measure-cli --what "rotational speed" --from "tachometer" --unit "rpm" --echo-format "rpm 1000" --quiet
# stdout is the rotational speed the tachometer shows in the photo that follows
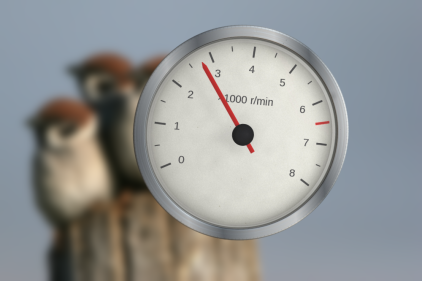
rpm 2750
